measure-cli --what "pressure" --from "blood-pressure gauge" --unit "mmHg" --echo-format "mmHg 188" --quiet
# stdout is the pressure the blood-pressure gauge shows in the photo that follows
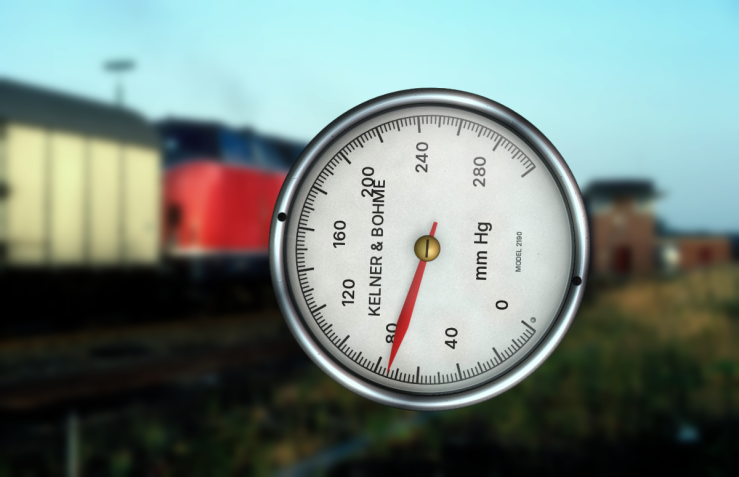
mmHg 74
